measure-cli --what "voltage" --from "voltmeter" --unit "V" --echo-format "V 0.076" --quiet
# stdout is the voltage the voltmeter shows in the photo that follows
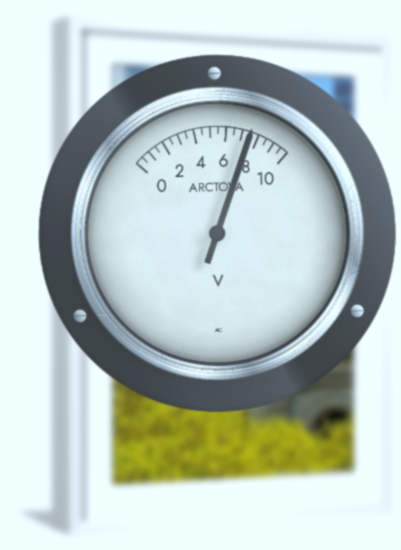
V 7.5
